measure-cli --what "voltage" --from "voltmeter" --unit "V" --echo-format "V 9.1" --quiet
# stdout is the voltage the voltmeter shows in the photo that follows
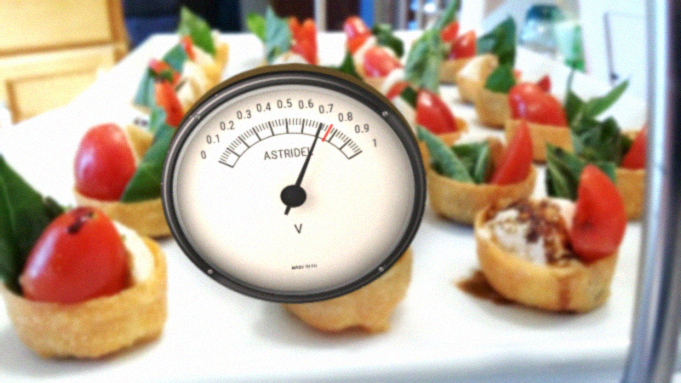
V 0.7
